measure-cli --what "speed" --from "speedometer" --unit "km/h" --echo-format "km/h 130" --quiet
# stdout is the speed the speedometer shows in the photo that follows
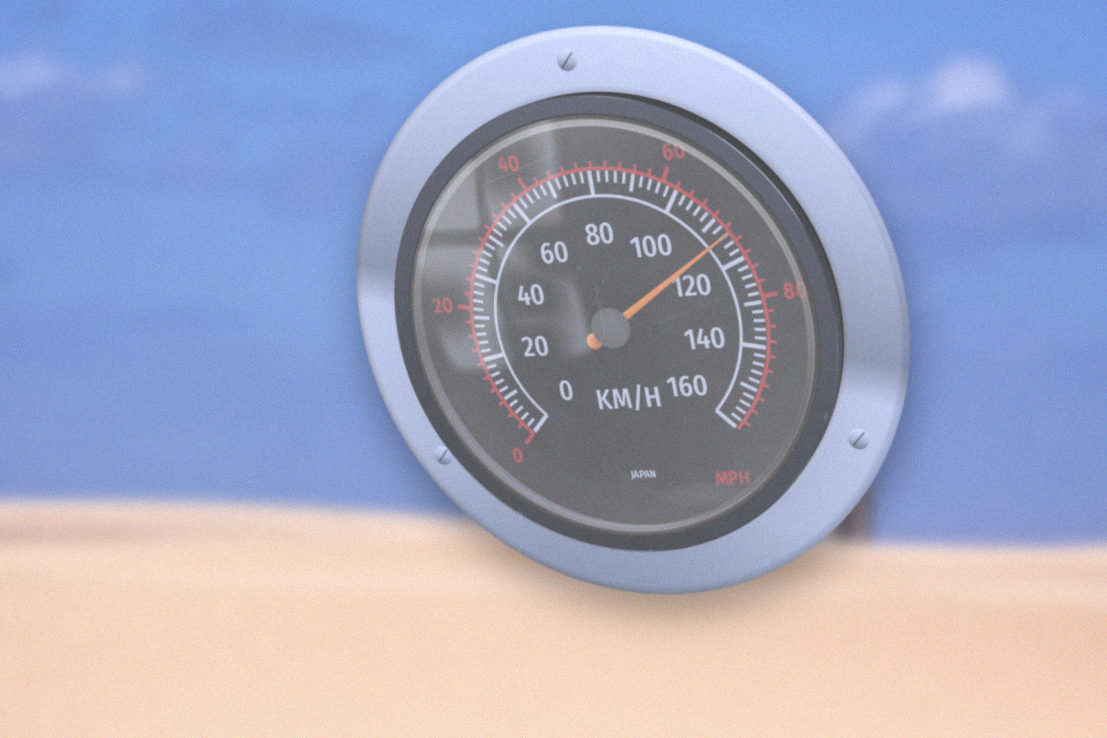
km/h 114
